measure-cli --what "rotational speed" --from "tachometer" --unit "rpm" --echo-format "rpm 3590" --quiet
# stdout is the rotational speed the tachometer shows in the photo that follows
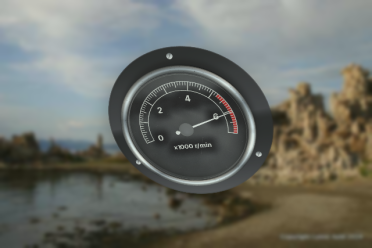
rpm 6000
